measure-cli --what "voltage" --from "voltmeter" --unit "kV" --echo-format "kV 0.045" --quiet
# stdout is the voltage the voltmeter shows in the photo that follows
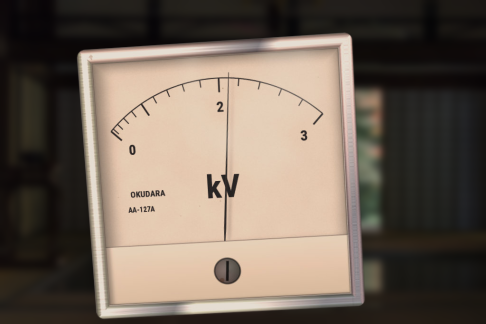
kV 2.1
